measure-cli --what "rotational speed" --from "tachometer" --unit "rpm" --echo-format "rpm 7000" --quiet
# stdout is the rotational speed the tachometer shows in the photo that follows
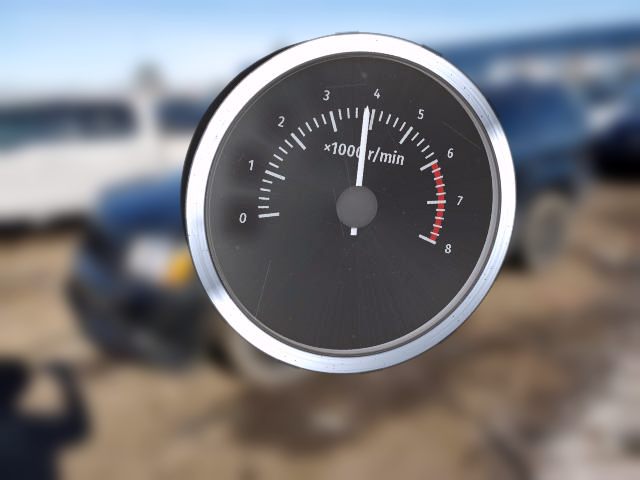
rpm 3800
